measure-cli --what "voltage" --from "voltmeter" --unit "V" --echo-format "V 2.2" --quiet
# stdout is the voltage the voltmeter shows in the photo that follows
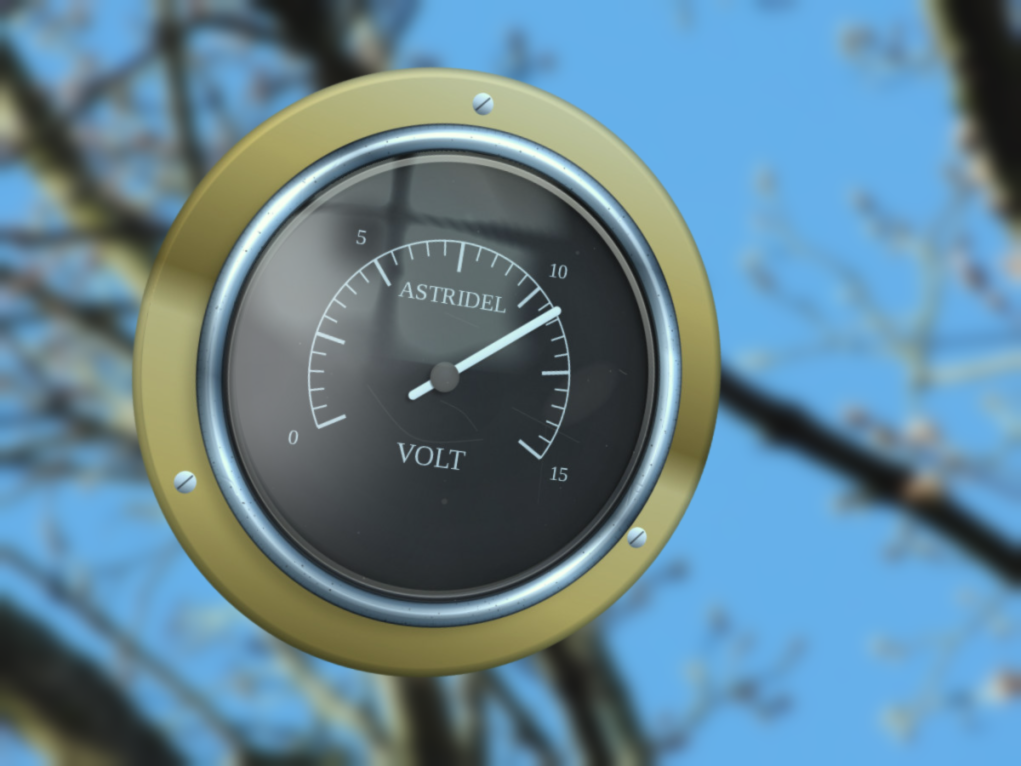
V 10.75
